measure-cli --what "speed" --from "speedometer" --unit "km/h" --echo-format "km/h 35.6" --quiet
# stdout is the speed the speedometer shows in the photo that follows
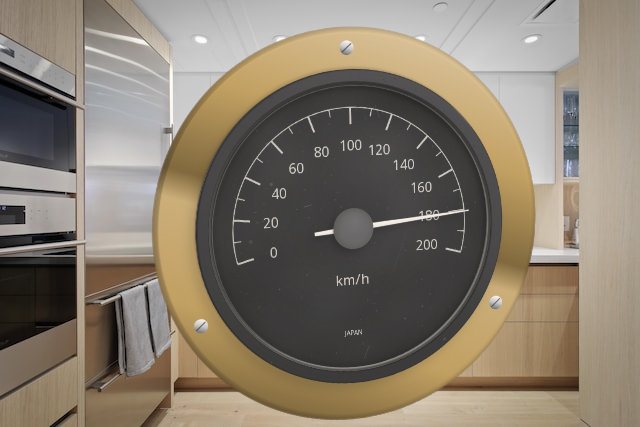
km/h 180
